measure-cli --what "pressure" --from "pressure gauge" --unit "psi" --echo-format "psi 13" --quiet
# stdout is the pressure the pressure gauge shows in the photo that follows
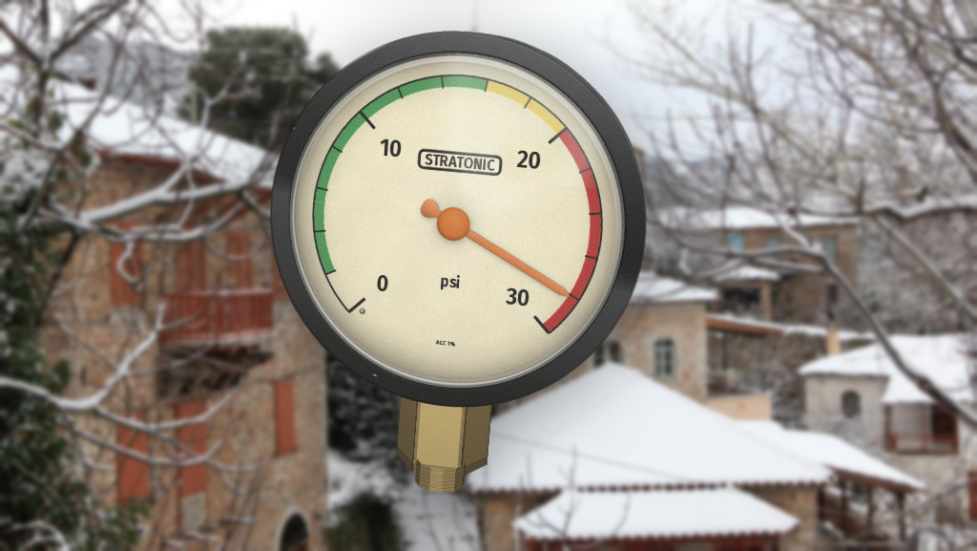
psi 28
